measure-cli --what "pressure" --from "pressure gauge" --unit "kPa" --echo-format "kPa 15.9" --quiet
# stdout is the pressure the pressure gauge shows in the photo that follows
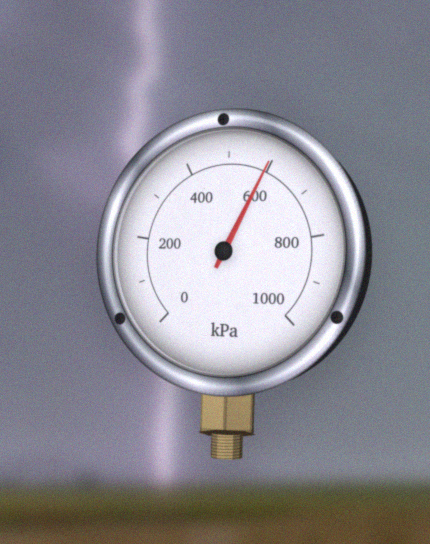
kPa 600
